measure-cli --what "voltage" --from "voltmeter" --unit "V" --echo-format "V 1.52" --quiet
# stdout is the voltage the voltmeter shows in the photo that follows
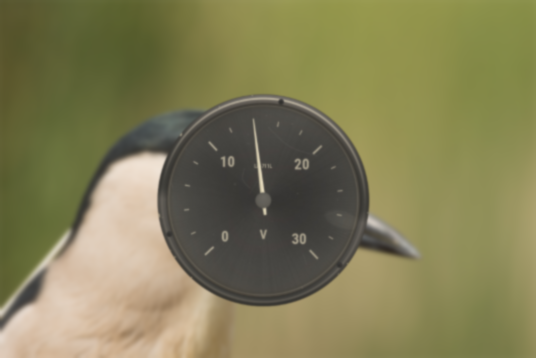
V 14
